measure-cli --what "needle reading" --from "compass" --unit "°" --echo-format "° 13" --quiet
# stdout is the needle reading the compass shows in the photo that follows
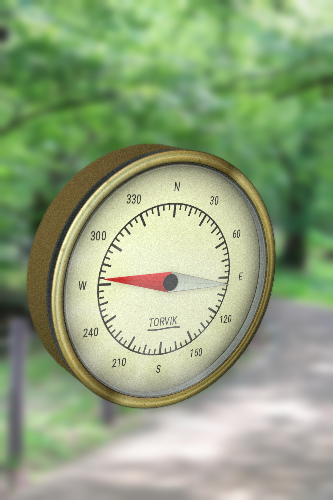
° 275
